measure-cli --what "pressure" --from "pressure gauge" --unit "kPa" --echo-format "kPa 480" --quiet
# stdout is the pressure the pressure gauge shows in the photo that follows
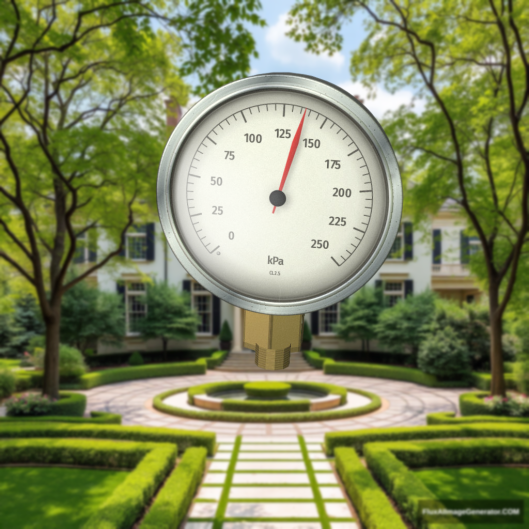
kPa 137.5
